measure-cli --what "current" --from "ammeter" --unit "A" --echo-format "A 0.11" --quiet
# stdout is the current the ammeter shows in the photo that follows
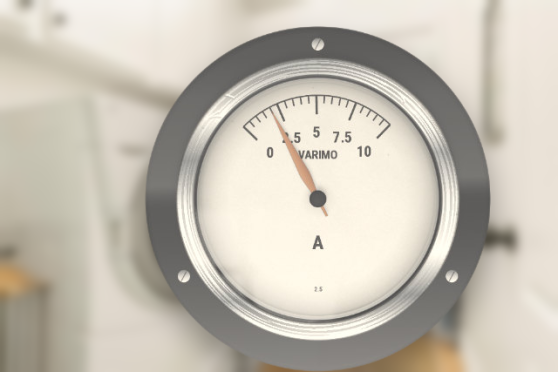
A 2
